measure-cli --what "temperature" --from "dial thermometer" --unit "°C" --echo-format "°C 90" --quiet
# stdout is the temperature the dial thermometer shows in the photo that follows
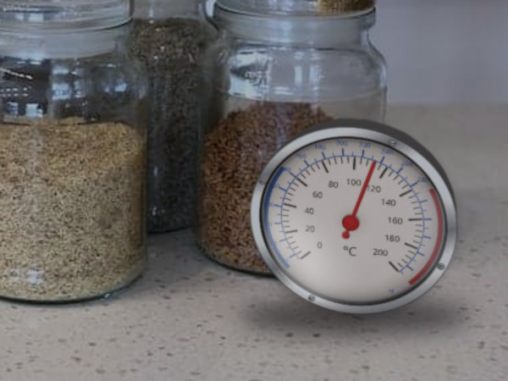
°C 112
